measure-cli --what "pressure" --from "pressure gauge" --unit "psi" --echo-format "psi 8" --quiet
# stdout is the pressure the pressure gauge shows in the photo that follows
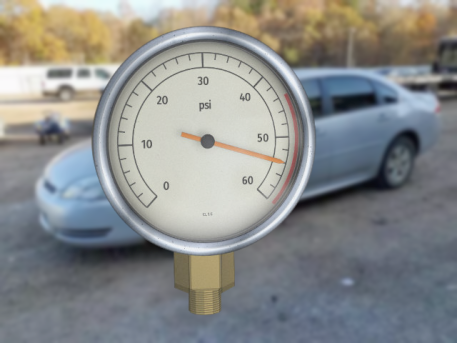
psi 54
